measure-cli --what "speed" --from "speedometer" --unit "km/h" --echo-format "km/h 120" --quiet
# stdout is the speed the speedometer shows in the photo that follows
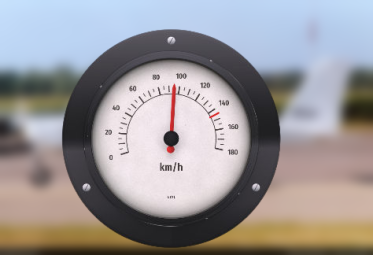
km/h 95
